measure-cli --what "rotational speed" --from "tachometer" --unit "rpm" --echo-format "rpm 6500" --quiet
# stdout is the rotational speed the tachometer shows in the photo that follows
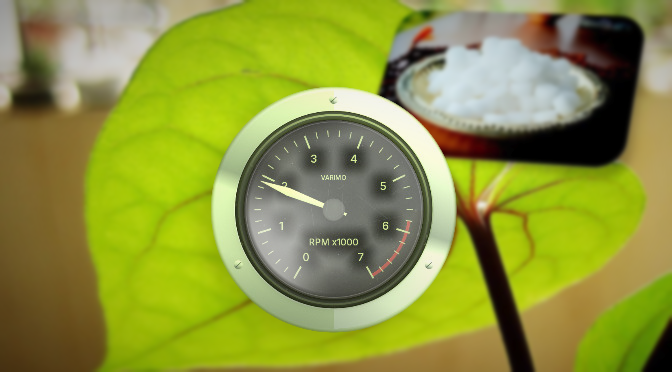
rpm 1900
